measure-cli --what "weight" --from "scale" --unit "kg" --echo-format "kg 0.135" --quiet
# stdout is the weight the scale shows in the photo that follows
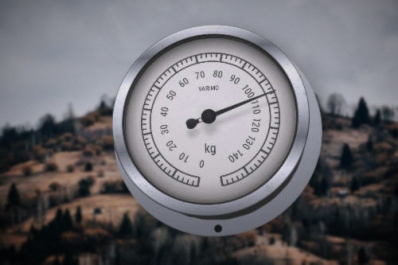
kg 106
